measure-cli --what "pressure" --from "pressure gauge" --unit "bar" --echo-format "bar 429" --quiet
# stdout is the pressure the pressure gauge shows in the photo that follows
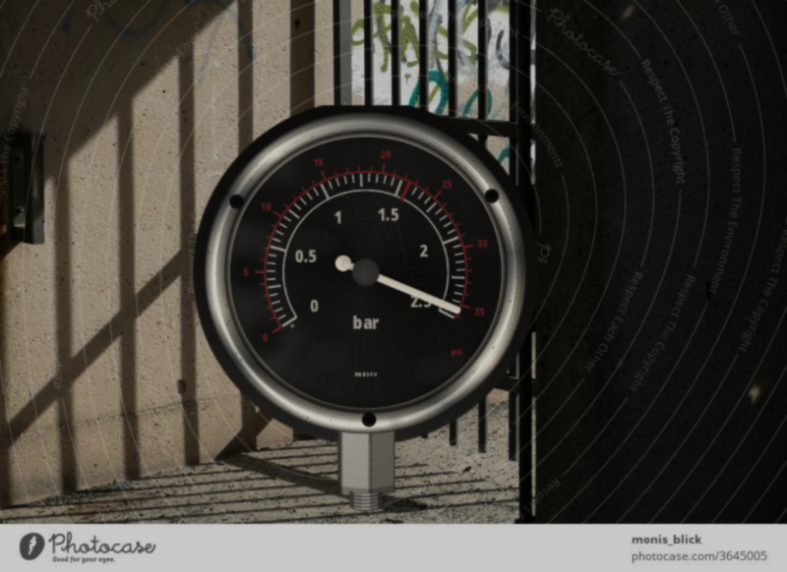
bar 2.45
